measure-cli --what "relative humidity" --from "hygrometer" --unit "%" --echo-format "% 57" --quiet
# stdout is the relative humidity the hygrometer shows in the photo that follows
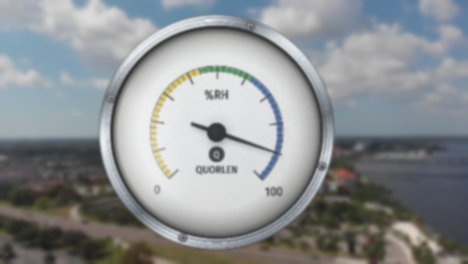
% 90
